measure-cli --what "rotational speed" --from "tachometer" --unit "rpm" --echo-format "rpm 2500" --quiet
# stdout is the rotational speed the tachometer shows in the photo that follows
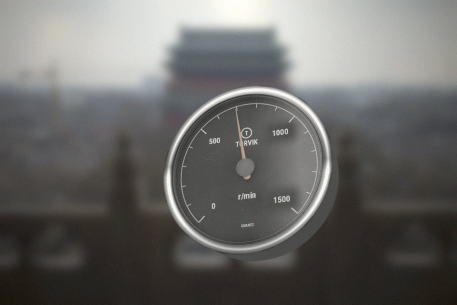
rpm 700
